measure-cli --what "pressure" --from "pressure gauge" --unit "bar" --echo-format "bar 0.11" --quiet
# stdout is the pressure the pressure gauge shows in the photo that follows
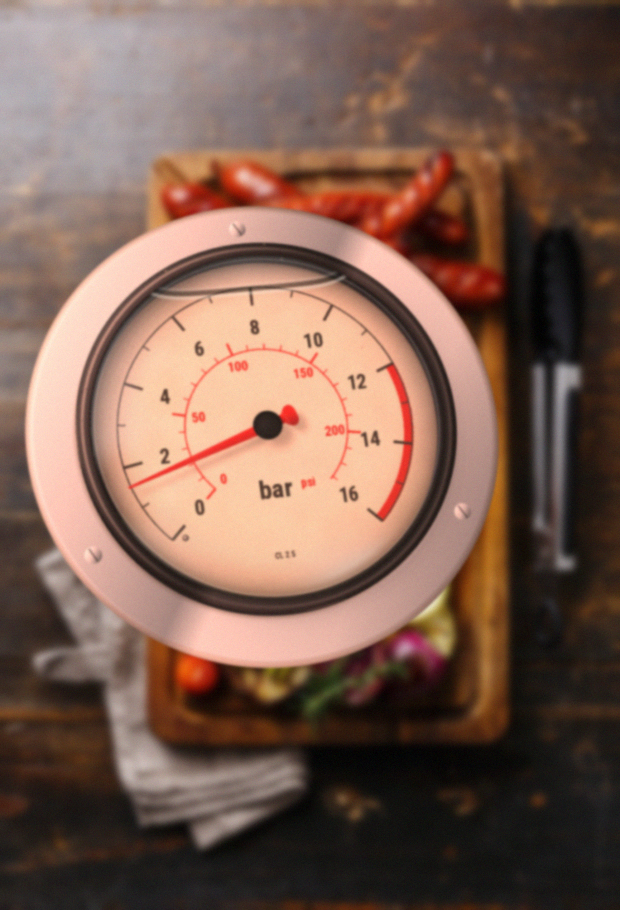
bar 1.5
